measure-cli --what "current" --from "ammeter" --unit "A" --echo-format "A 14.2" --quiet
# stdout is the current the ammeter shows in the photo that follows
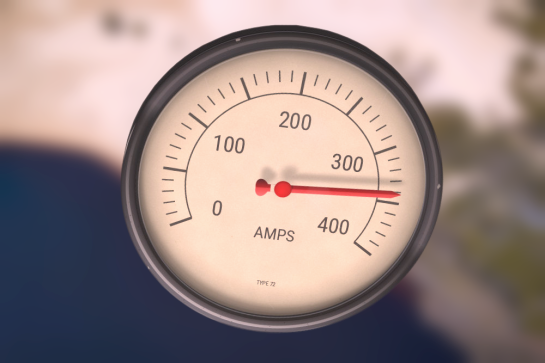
A 340
